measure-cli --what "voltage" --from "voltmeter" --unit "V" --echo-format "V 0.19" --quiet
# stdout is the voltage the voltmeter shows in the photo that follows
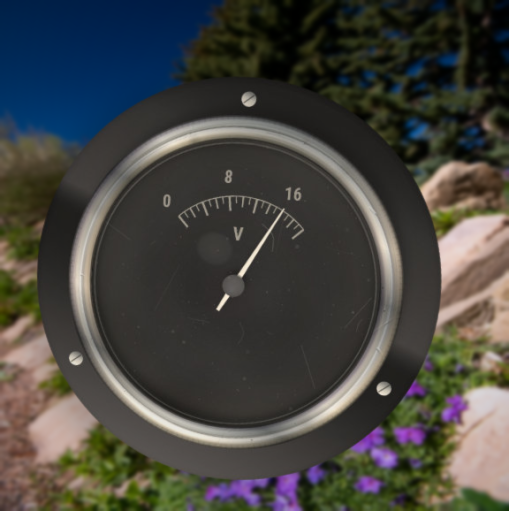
V 16
